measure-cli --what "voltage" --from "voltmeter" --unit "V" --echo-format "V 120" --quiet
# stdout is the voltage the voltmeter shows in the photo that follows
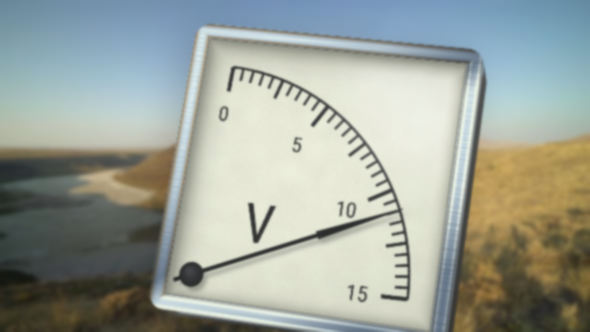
V 11
